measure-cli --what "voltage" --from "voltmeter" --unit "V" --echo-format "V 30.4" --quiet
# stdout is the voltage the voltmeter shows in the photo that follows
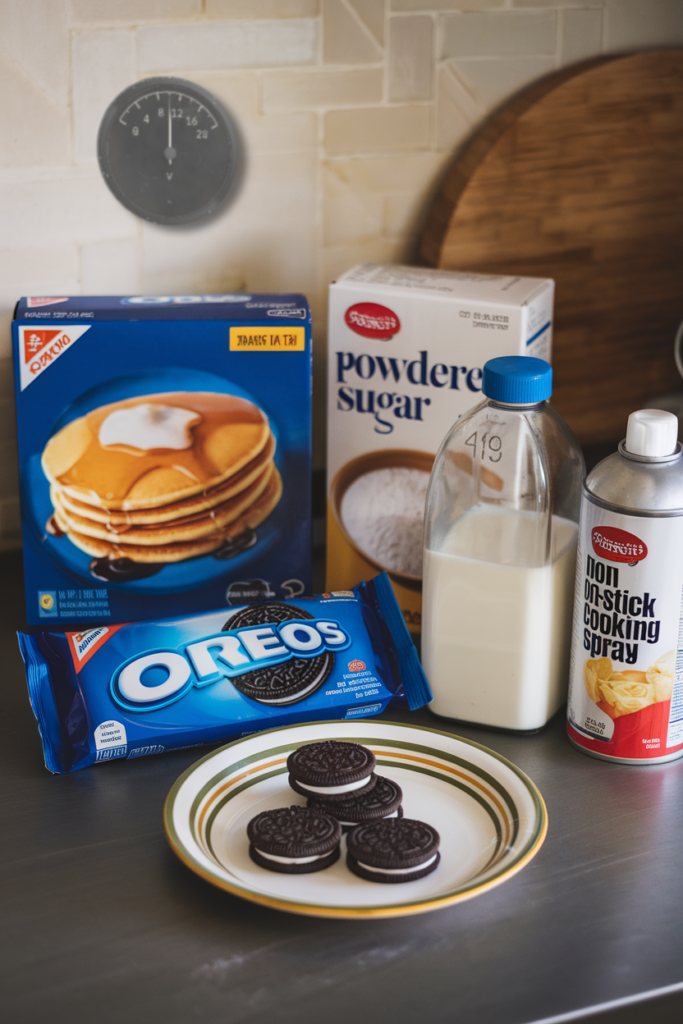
V 10
